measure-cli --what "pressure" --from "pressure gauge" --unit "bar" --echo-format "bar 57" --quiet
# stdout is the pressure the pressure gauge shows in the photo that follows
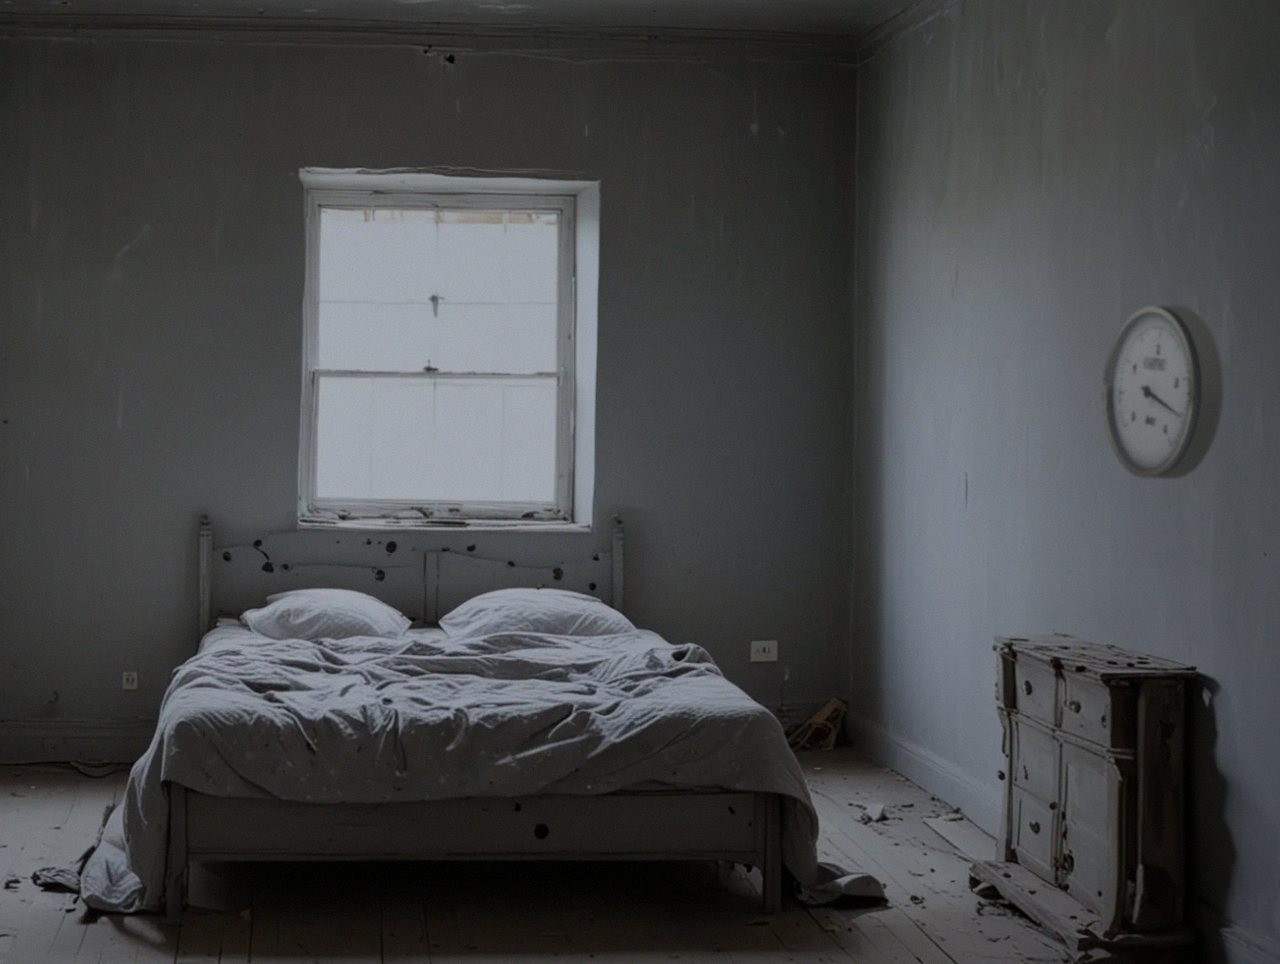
bar 3.5
